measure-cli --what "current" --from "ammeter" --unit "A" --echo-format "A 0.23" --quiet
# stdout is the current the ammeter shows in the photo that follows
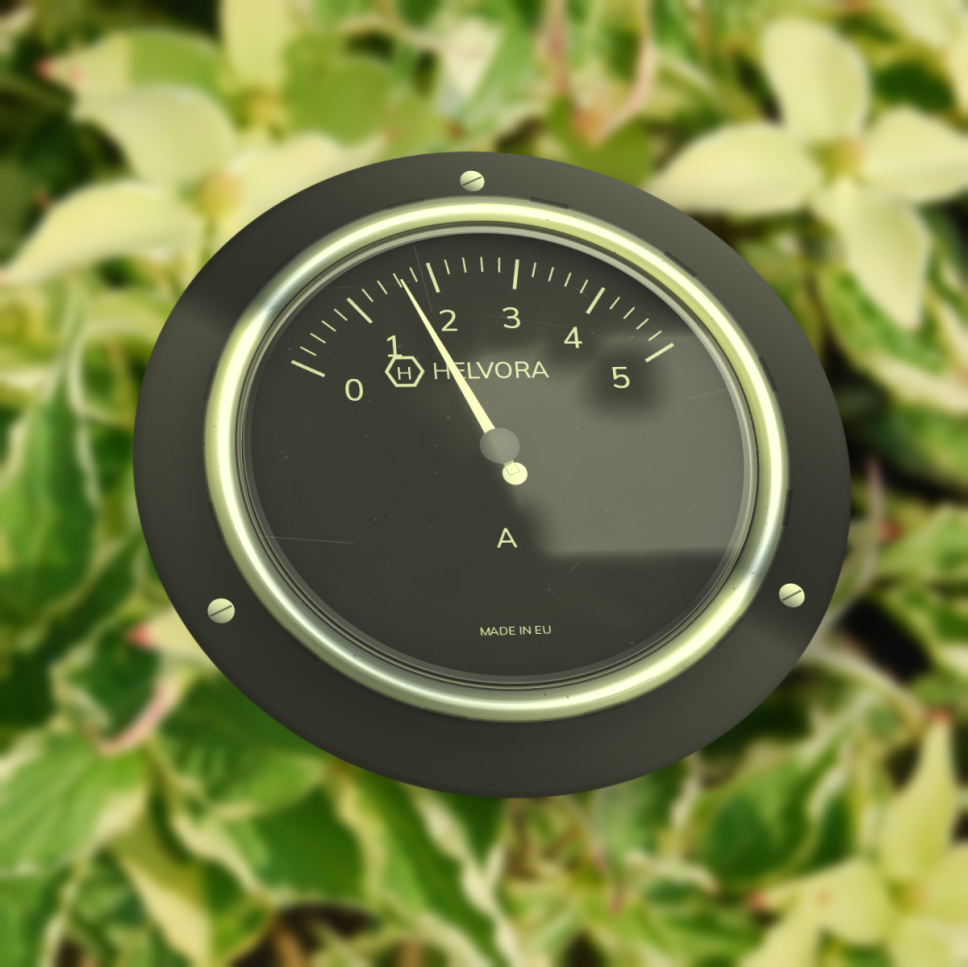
A 1.6
